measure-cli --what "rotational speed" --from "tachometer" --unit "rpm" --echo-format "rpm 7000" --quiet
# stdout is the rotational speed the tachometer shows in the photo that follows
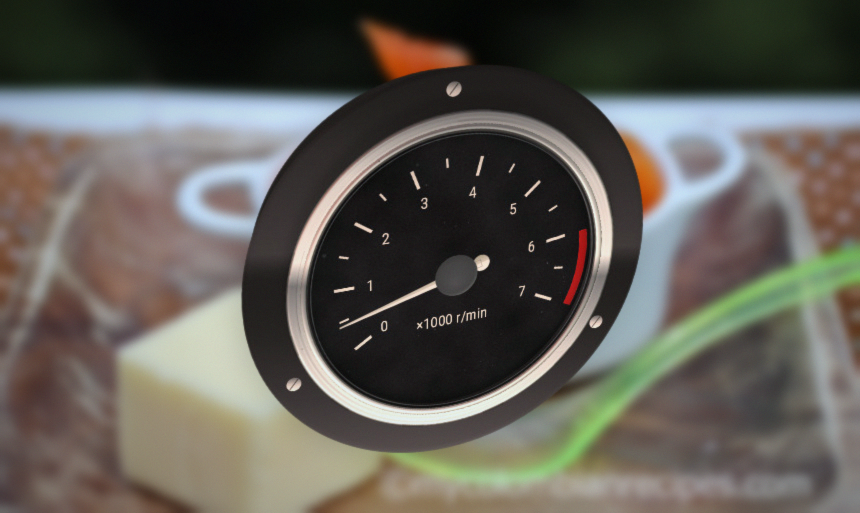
rpm 500
